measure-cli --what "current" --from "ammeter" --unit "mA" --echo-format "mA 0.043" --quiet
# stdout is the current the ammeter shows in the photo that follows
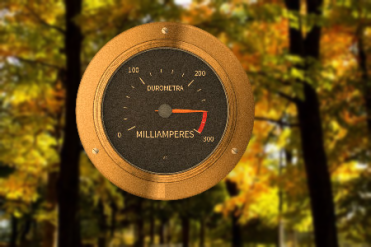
mA 260
